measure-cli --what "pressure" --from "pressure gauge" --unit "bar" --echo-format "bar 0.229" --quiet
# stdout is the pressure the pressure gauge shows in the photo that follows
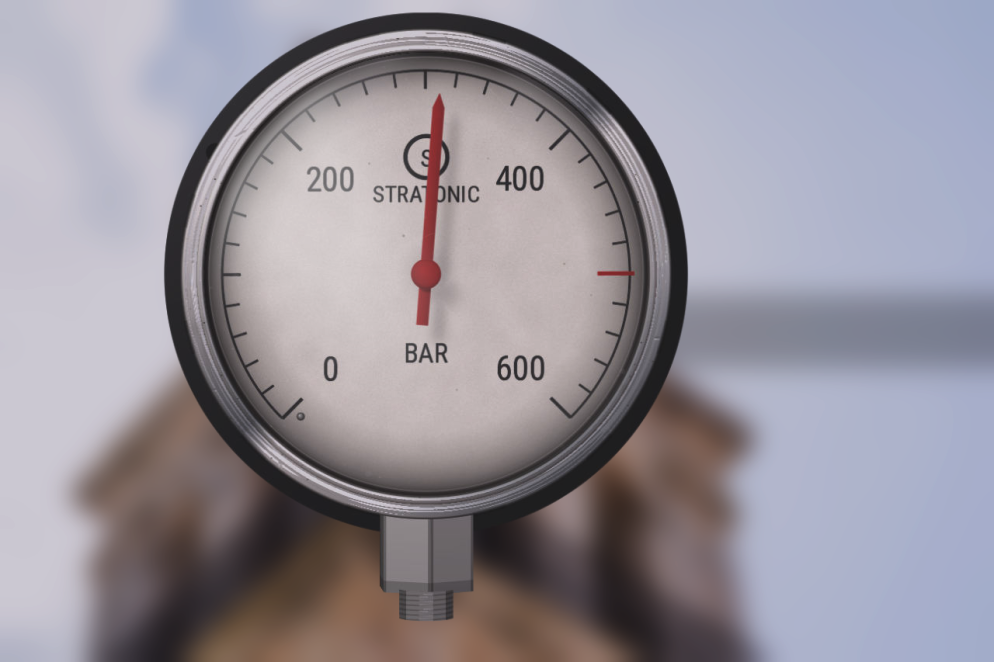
bar 310
